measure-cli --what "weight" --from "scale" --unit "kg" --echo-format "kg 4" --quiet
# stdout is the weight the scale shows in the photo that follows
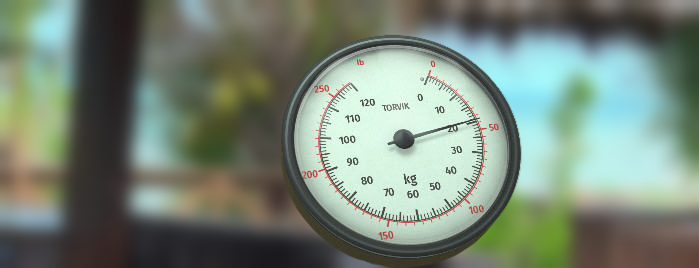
kg 20
